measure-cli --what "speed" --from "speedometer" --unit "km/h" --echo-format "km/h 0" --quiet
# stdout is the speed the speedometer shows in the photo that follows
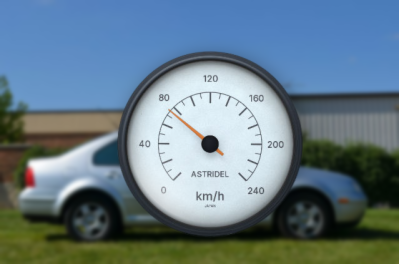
km/h 75
